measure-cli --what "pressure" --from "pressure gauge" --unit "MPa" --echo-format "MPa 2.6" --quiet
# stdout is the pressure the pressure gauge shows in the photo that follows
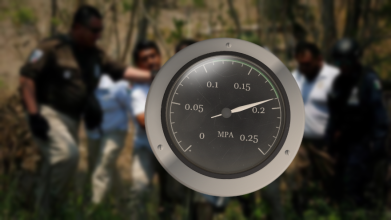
MPa 0.19
